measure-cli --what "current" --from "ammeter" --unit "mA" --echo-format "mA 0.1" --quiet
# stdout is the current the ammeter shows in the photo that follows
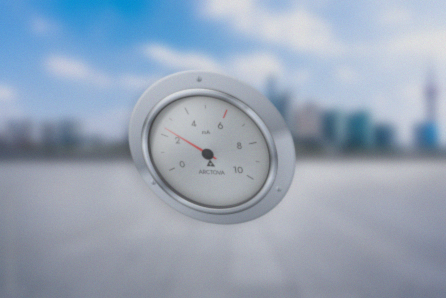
mA 2.5
